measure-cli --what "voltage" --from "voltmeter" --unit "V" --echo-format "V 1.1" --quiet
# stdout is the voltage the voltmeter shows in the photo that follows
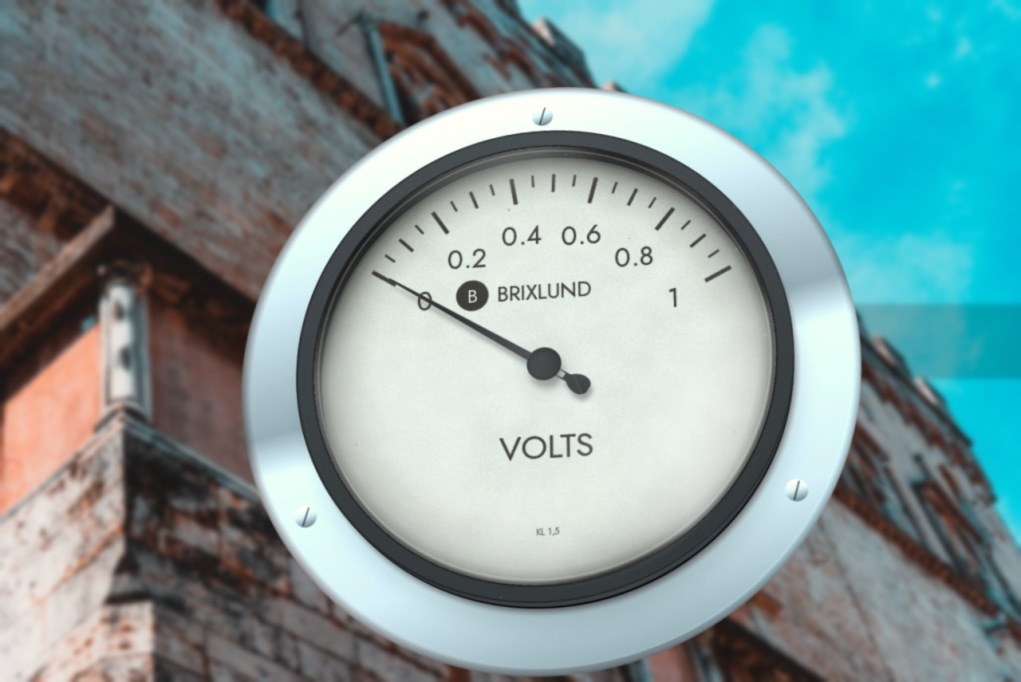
V 0
